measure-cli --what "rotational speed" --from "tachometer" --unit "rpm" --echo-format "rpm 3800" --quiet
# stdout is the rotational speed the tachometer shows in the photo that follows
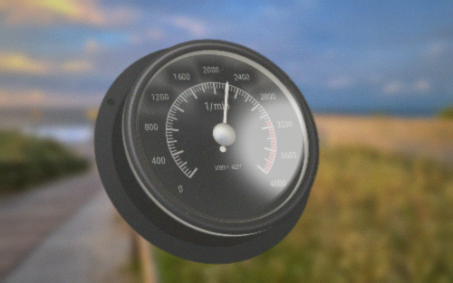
rpm 2200
